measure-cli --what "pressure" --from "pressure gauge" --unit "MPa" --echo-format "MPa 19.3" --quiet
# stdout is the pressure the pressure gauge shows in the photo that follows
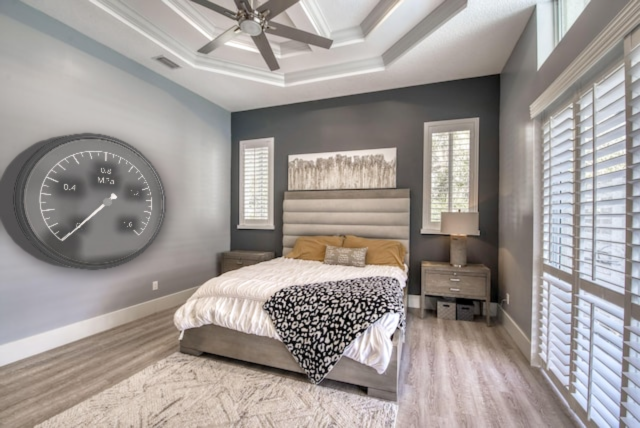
MPa 0
